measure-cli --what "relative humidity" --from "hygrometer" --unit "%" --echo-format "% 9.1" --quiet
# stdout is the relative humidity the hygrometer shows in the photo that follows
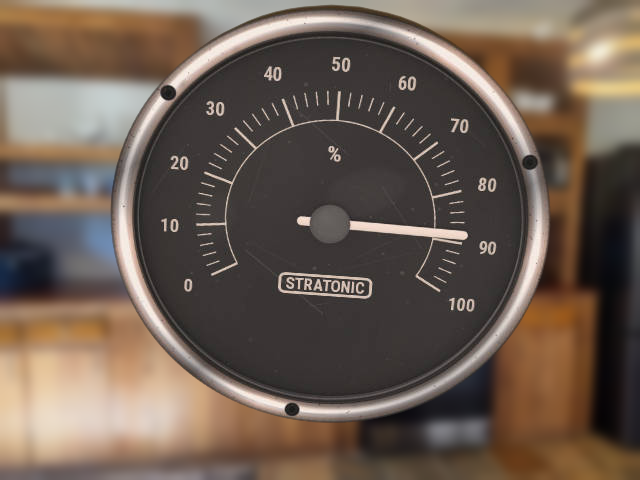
% 88
